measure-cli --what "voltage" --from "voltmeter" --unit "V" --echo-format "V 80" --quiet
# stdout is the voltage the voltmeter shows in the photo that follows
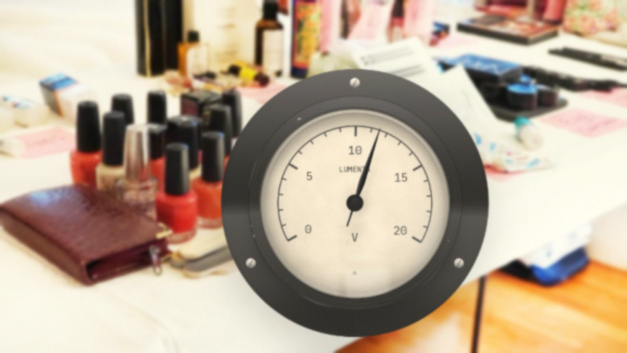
V 11.5
